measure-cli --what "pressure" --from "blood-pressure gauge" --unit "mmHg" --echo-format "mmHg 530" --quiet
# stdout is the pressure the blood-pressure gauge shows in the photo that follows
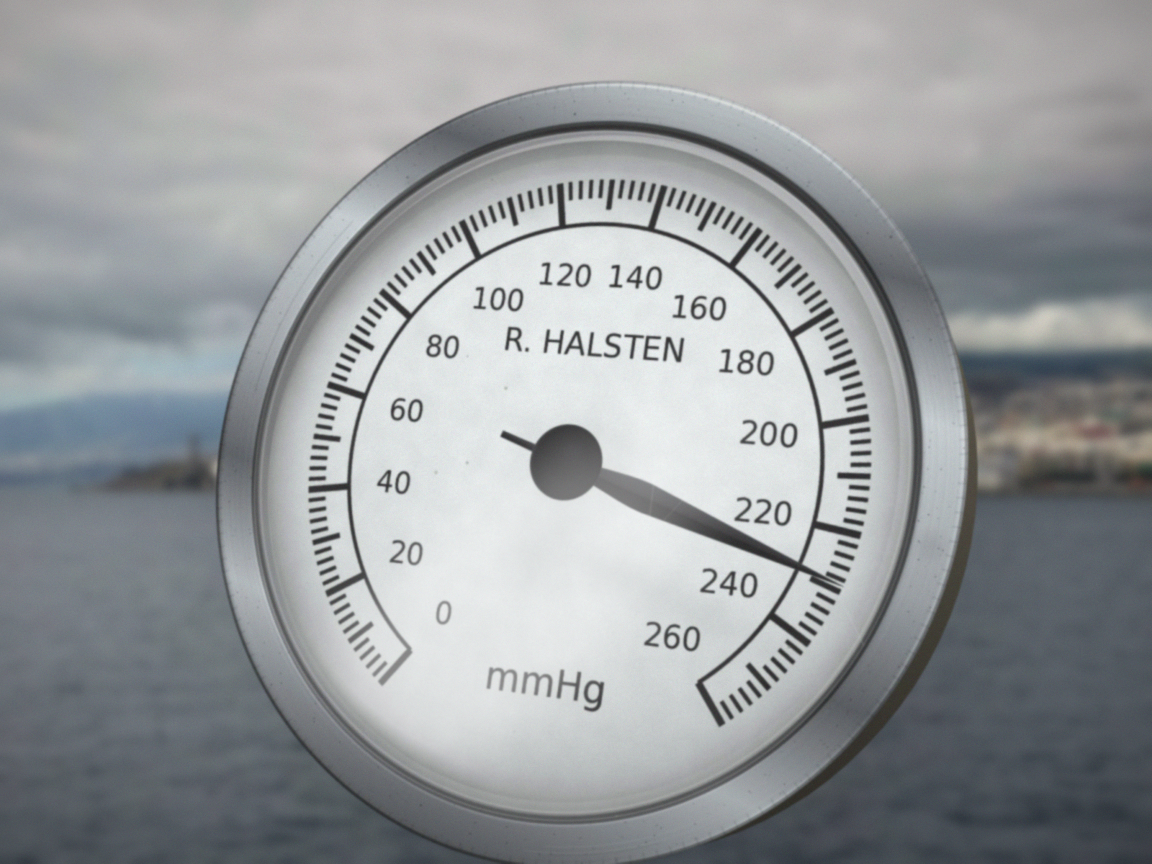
mmHg 229
